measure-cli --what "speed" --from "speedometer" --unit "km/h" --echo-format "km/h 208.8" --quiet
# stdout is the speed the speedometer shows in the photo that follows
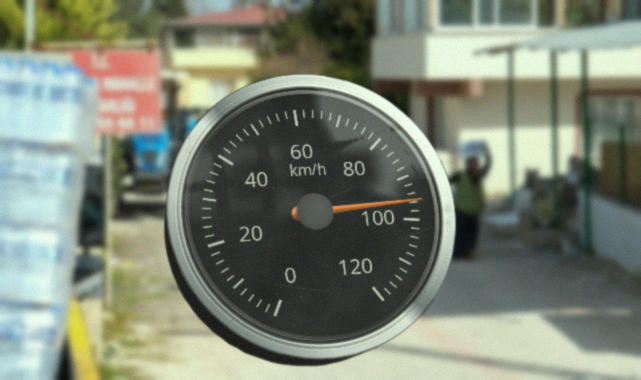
km/h 96
